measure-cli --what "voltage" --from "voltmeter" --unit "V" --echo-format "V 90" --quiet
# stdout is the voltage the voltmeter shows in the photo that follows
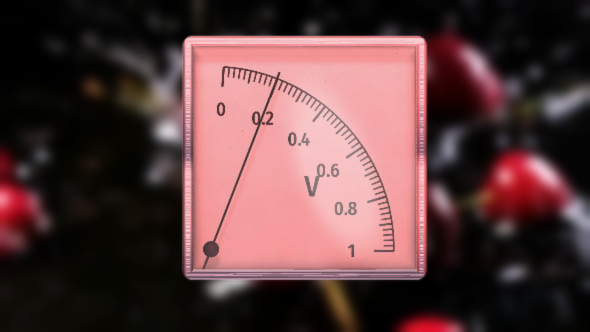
V 0.2
